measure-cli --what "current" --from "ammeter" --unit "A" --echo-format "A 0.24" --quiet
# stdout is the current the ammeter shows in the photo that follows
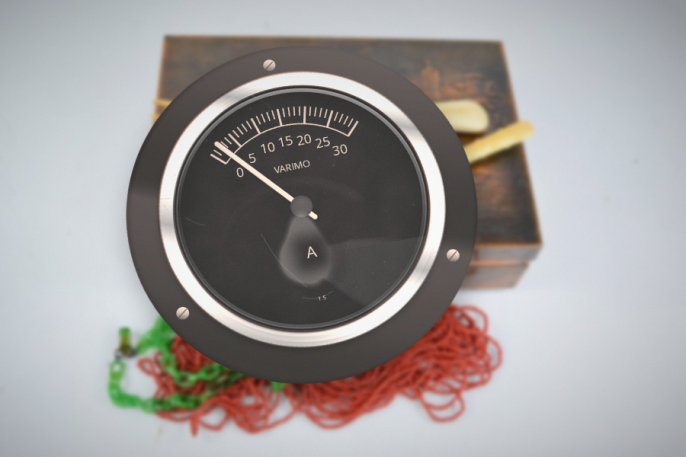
A 2
